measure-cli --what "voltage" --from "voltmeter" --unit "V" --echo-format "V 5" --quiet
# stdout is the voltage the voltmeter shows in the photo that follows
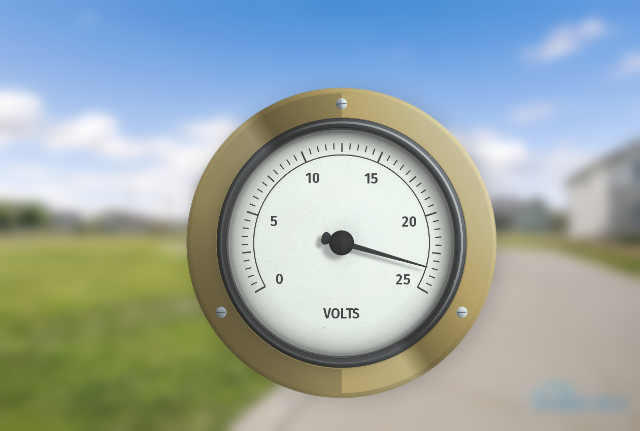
V 23.5
